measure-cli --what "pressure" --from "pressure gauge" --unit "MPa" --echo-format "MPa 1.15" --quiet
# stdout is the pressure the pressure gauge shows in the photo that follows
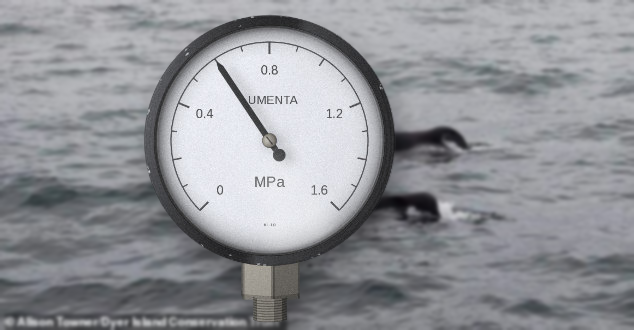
MPa 0.6
